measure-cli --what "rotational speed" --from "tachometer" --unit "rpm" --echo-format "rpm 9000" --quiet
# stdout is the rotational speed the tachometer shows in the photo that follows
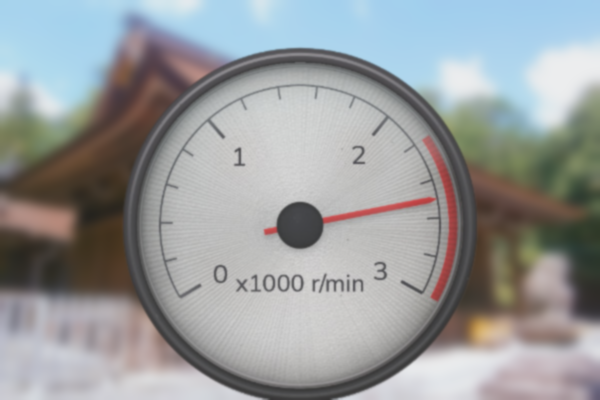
rpm 2500
